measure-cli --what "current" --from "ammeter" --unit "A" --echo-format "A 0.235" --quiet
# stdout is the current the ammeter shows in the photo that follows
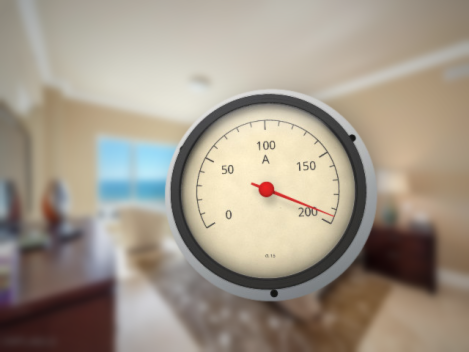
A 195
